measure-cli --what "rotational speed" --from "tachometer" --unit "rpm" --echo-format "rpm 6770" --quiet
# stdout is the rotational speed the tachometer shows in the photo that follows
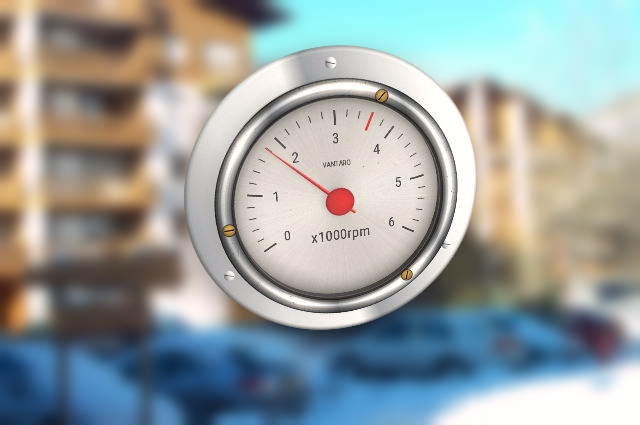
rpm 1800
